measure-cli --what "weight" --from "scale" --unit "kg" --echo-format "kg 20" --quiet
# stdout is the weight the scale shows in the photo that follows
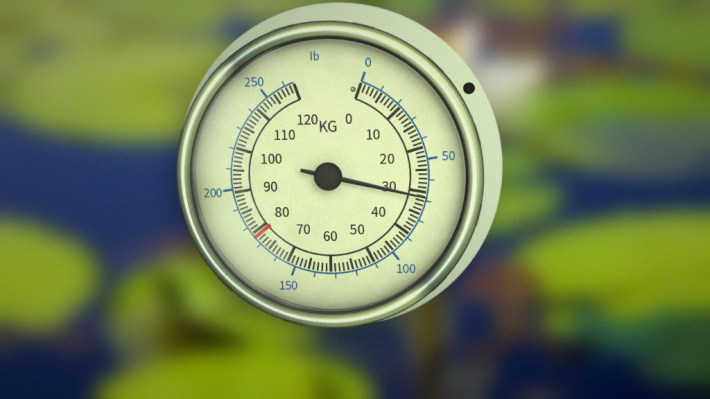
kg 31
